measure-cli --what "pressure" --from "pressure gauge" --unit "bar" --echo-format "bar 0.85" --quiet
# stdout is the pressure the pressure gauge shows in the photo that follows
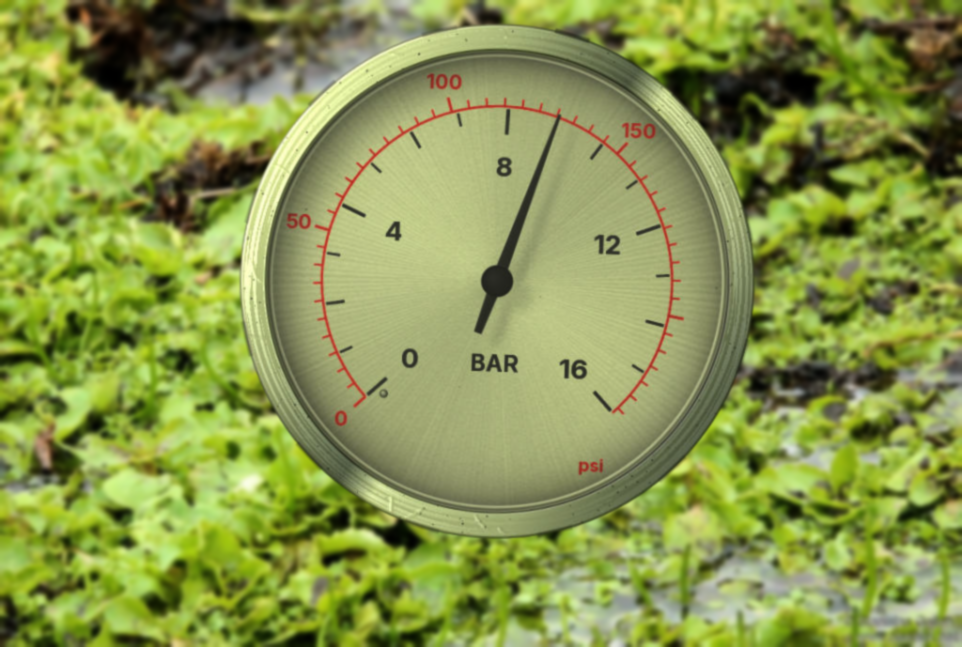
bar 9
